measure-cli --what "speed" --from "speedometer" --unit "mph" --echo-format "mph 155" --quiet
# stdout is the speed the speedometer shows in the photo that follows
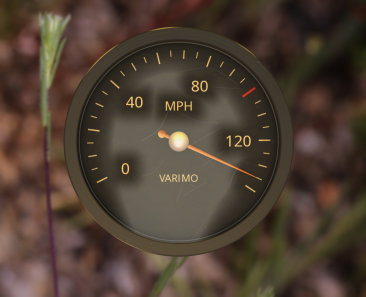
mph 135
